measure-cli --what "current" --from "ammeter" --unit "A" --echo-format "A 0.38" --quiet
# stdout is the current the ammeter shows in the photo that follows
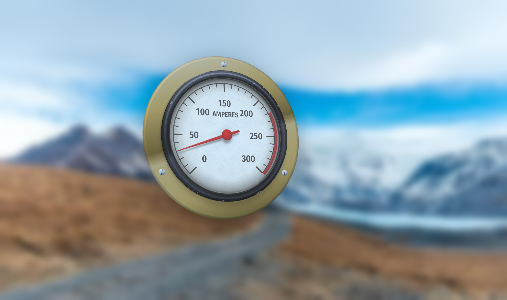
A 30
